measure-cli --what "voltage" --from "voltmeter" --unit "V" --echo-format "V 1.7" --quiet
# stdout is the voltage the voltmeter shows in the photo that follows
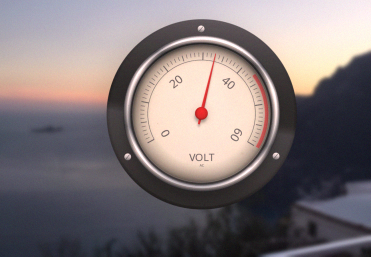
V 33
